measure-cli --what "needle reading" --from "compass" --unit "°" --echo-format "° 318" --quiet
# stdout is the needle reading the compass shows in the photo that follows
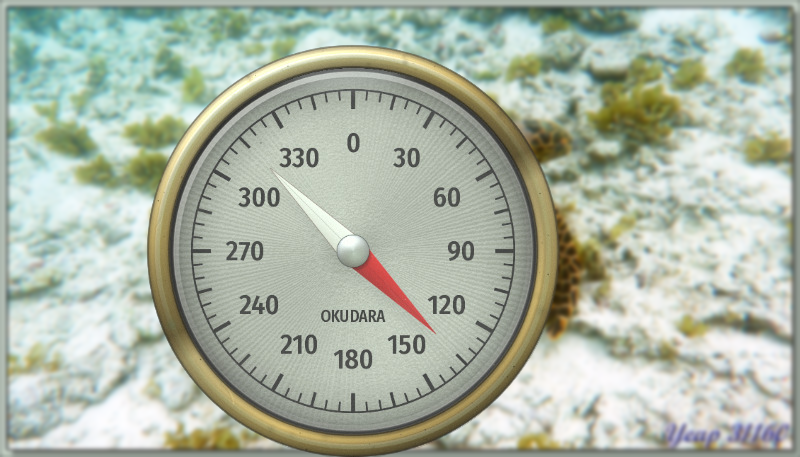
° 135
